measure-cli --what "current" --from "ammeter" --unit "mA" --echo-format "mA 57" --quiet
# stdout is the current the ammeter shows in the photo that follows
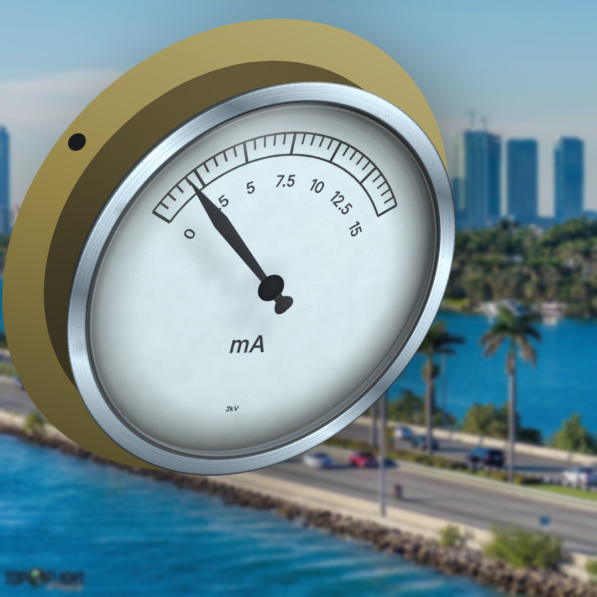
mA 2
